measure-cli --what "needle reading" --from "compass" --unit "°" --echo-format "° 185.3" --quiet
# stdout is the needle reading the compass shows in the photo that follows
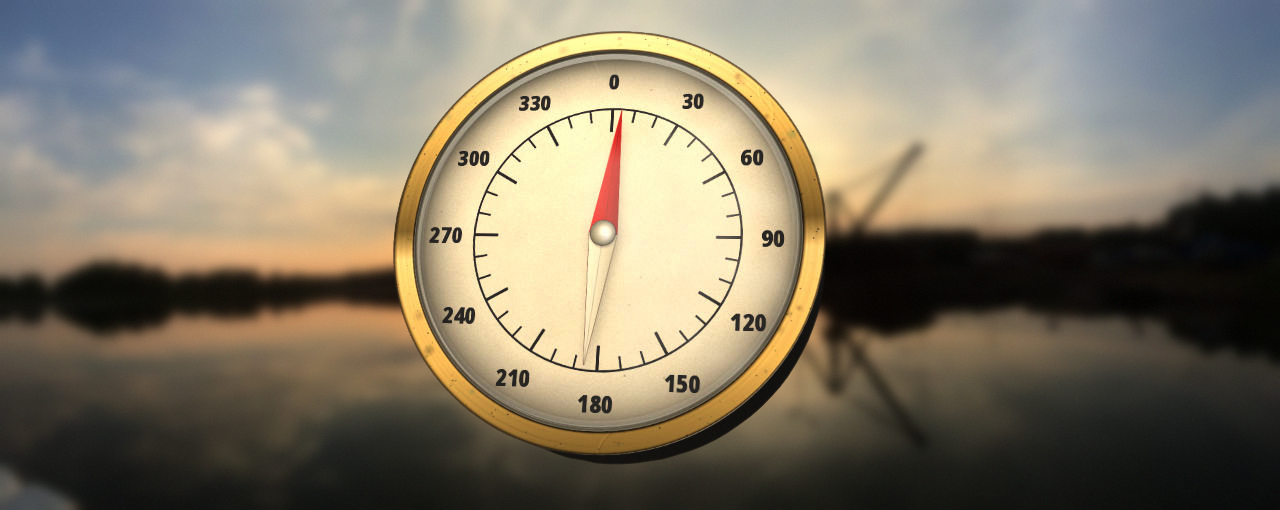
° 5
